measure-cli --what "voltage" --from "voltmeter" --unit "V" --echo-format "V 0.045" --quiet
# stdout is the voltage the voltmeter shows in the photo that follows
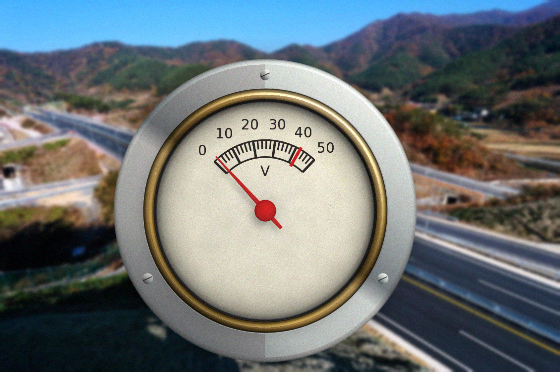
V 2
